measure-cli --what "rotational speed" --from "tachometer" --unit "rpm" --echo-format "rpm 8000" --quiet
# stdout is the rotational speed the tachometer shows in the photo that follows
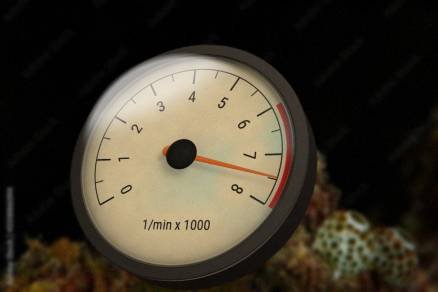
rpm 7500
